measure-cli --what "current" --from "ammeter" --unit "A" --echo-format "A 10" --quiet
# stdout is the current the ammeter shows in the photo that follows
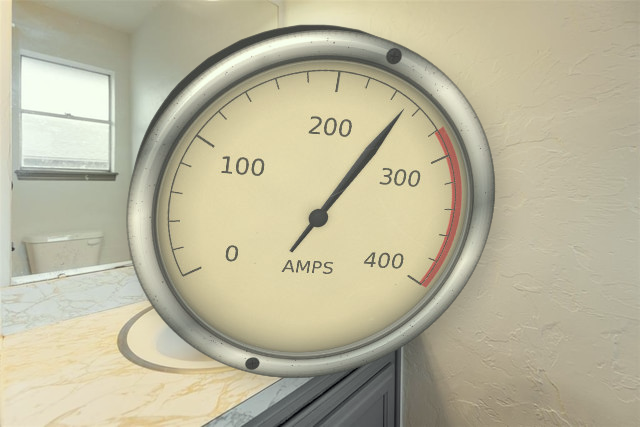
A 250
